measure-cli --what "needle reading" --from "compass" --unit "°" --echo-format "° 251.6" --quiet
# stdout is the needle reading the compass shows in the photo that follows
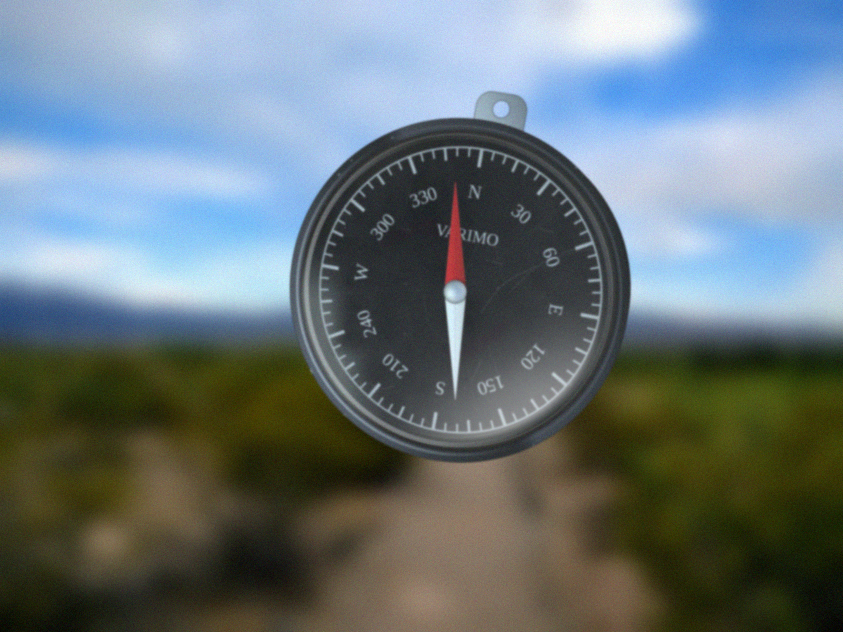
° 350
